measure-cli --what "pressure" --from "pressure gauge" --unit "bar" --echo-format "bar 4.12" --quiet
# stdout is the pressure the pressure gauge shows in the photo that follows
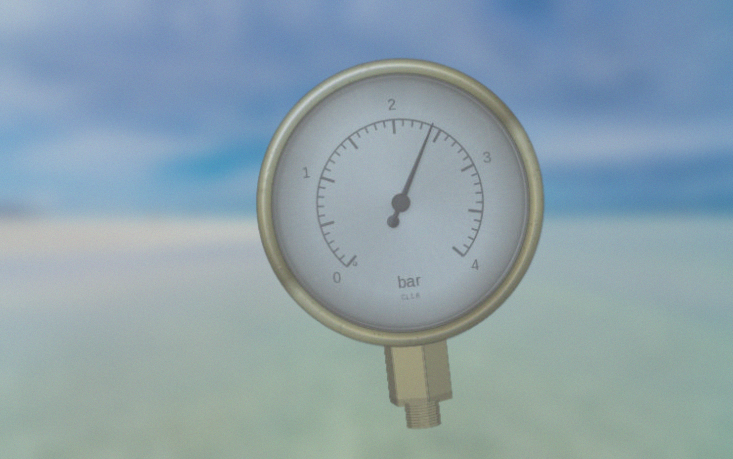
bar 2.4
